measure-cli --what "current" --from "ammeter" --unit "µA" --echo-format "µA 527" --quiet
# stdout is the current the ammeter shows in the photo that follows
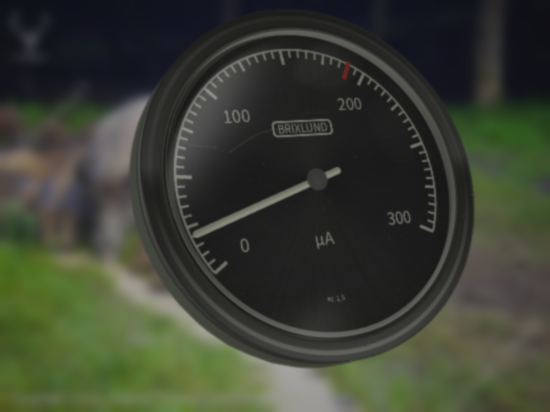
µA 20
